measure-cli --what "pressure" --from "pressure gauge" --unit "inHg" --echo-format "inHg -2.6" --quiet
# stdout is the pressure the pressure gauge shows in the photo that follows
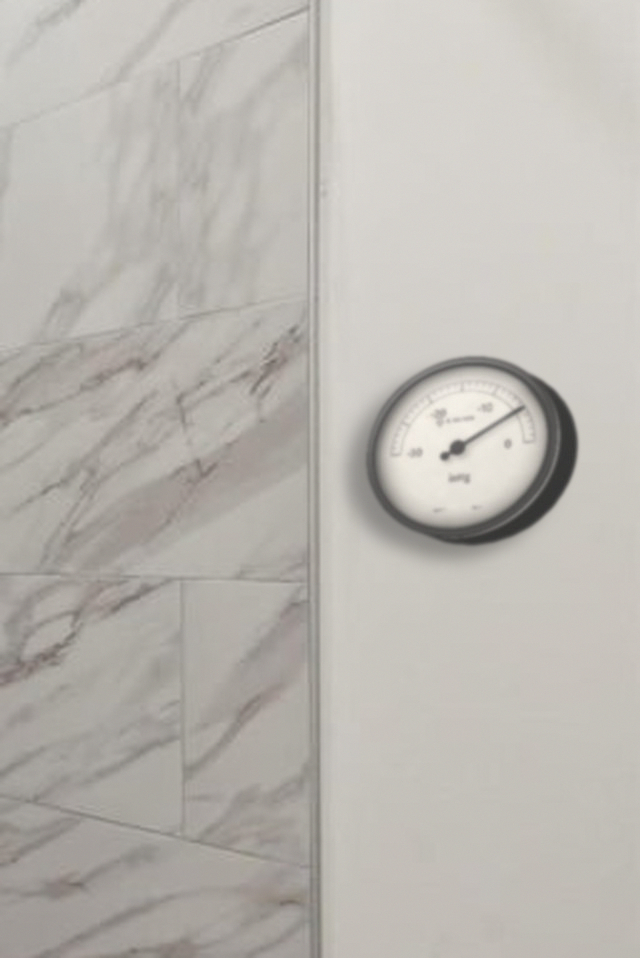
inHg -5
